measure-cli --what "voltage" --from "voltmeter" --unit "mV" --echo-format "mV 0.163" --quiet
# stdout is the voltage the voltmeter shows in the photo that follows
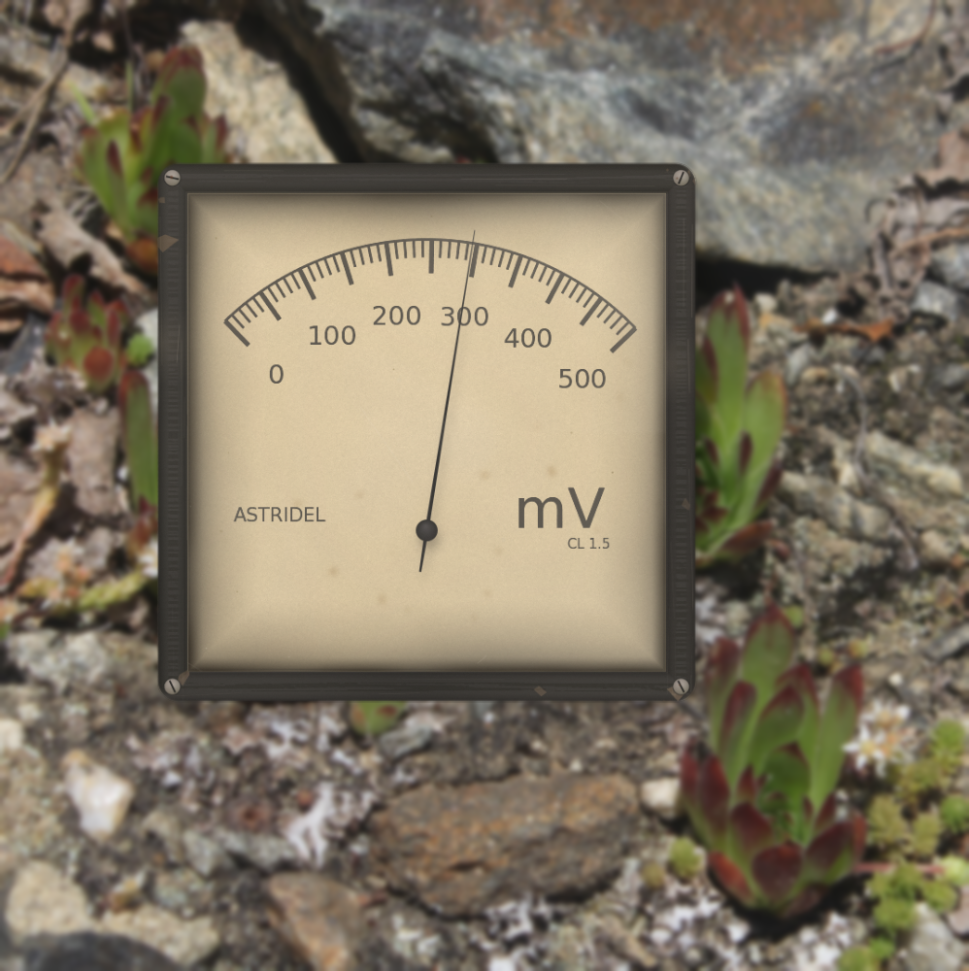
mV 295
